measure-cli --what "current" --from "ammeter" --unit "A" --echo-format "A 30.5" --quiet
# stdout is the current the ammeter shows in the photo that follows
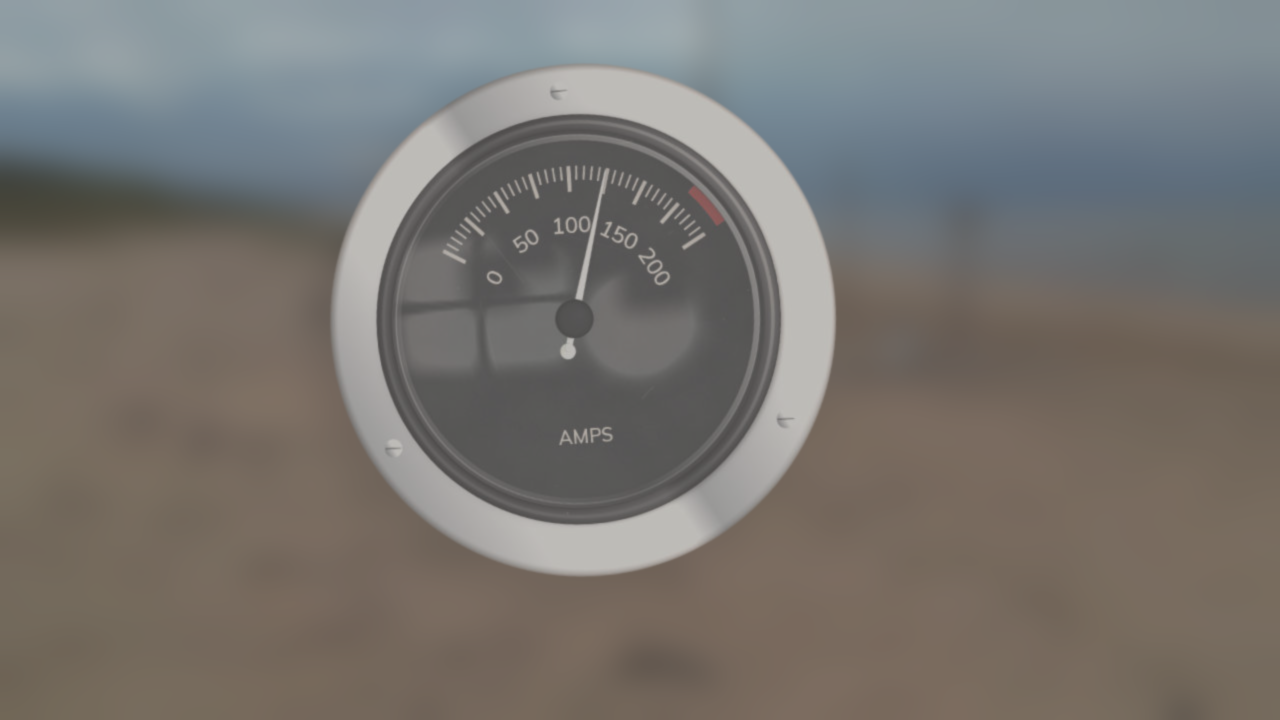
A 125
